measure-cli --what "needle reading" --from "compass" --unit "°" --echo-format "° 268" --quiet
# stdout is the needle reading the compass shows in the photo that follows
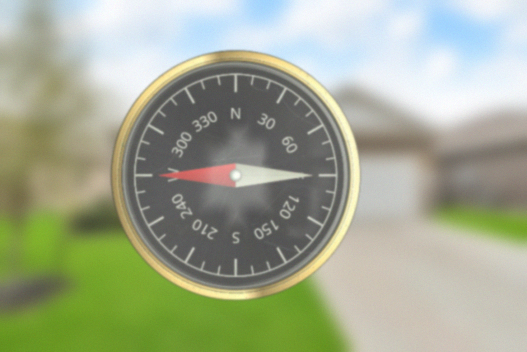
° 270
